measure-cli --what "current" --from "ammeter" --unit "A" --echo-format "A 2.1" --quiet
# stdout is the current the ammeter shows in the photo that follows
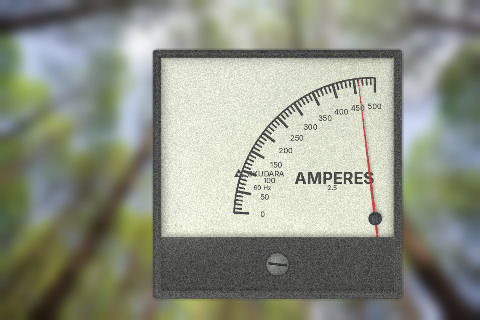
A 460
